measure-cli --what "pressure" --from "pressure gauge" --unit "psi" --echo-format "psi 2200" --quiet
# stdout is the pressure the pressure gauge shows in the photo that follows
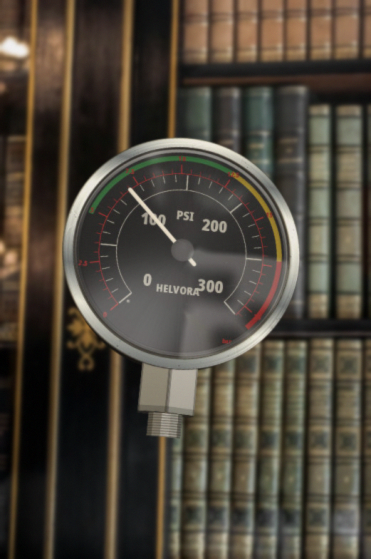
psi 100
